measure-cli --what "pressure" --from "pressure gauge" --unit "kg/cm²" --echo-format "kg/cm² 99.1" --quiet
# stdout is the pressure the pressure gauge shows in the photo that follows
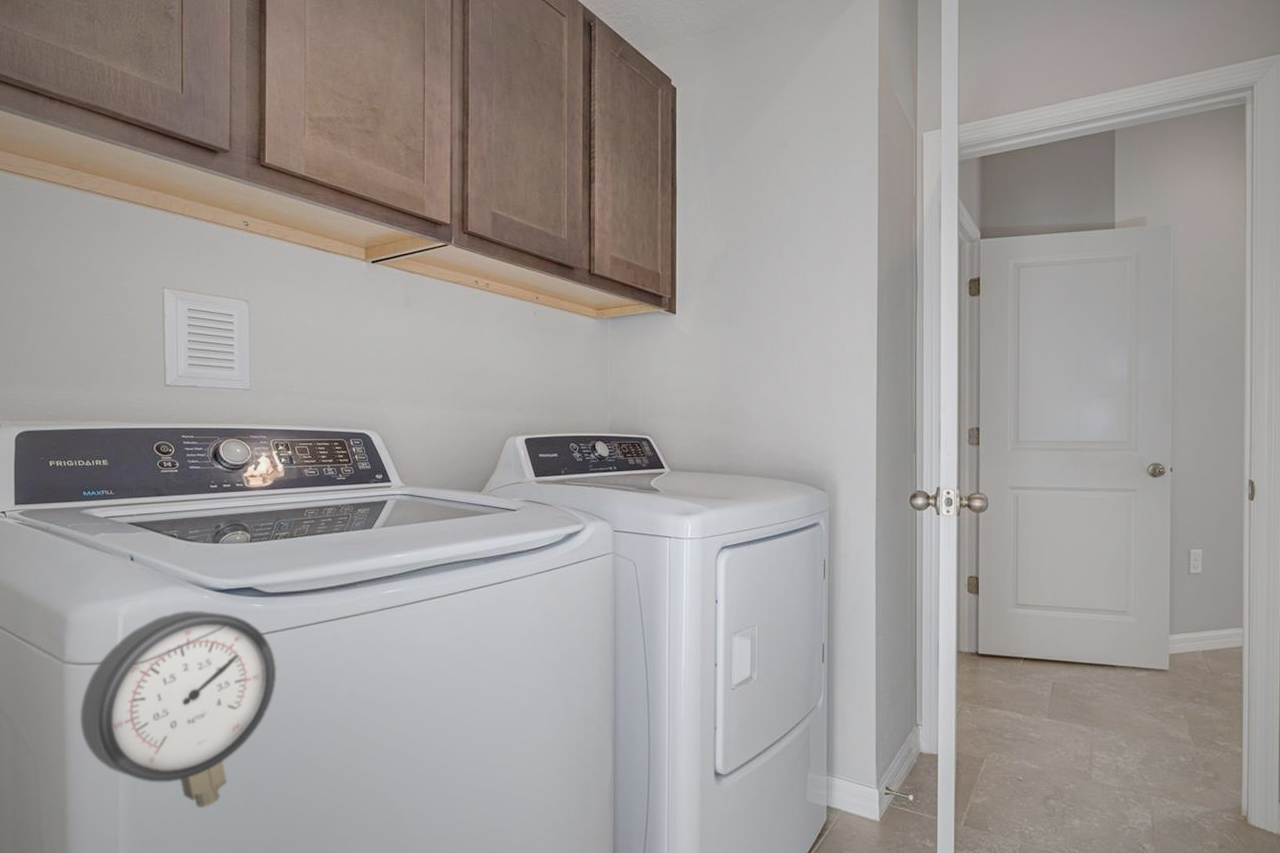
kg/cm² 3
